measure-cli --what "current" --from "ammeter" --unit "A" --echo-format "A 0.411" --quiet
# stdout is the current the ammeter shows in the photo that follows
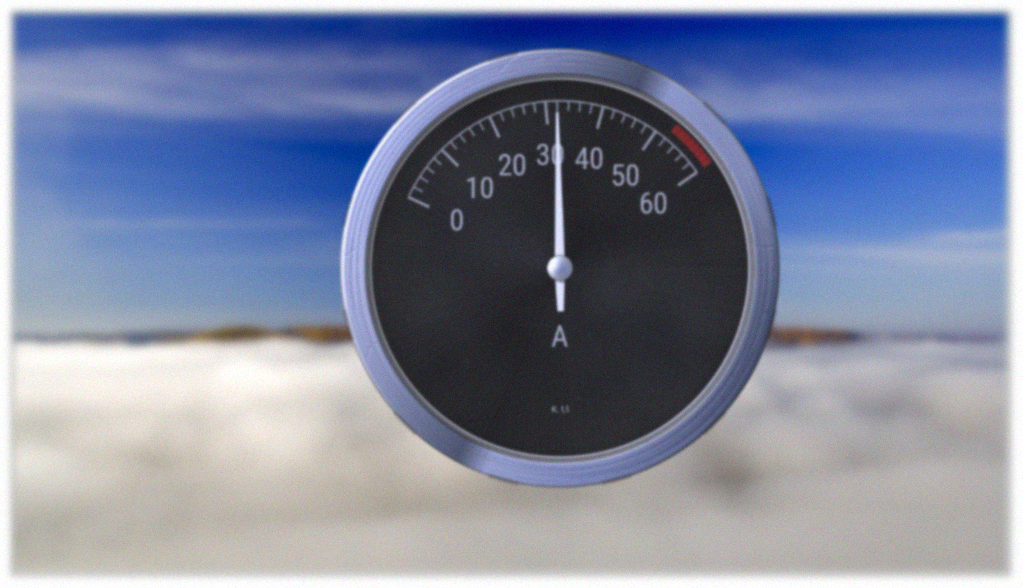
A 32
